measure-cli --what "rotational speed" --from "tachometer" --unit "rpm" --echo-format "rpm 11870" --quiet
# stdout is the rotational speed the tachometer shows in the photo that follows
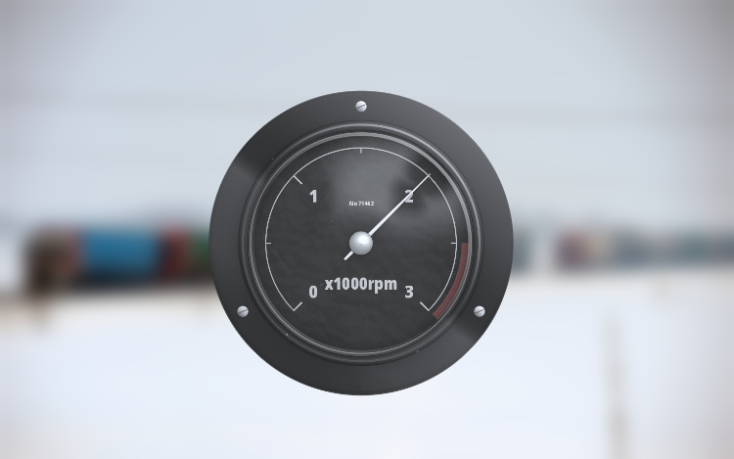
rpm 2000
